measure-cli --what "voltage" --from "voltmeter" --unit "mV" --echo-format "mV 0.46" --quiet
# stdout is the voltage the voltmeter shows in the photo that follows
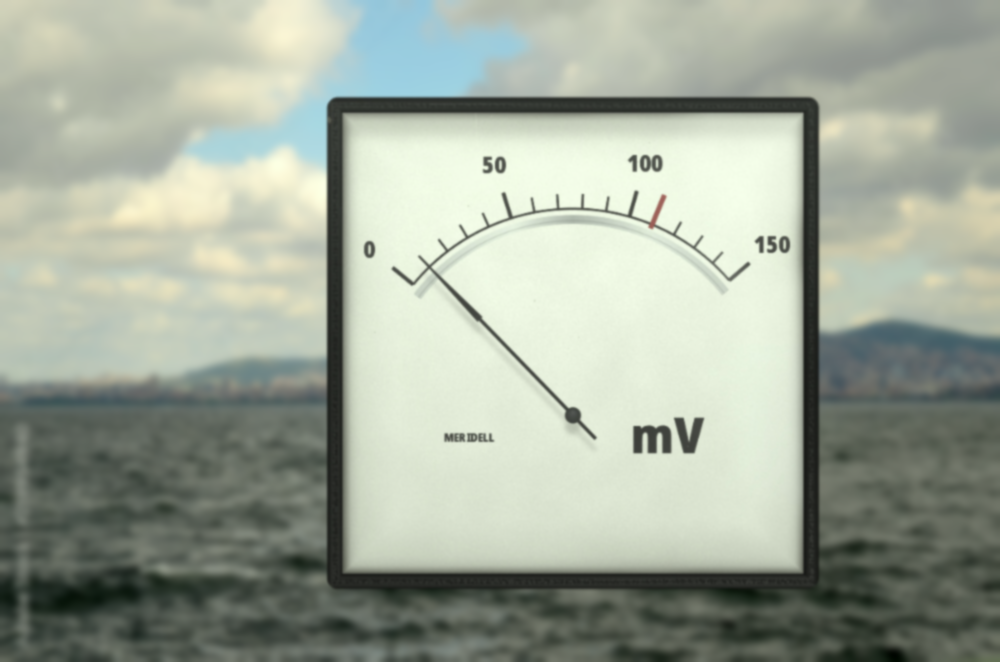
mV 10
